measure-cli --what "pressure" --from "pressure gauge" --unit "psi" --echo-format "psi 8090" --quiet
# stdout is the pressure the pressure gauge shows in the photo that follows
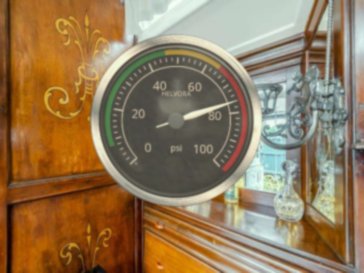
psi 76
